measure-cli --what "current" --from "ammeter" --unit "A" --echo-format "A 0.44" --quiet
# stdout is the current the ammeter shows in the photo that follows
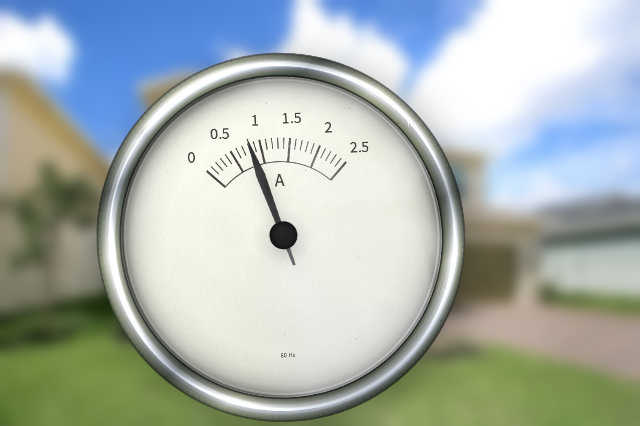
A 0.8
